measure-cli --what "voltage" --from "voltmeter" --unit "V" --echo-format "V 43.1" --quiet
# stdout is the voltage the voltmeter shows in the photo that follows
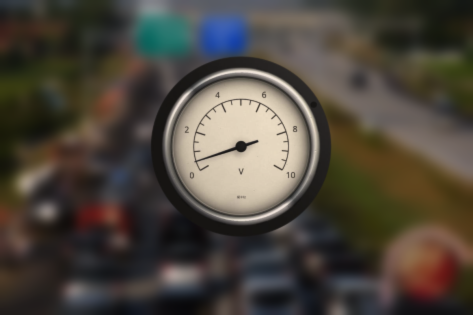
V 0.5
